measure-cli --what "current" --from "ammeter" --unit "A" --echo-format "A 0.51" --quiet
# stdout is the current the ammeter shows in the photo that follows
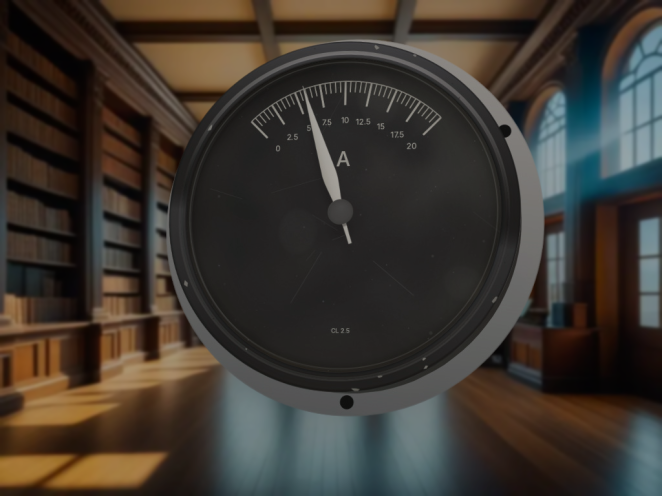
A 6
